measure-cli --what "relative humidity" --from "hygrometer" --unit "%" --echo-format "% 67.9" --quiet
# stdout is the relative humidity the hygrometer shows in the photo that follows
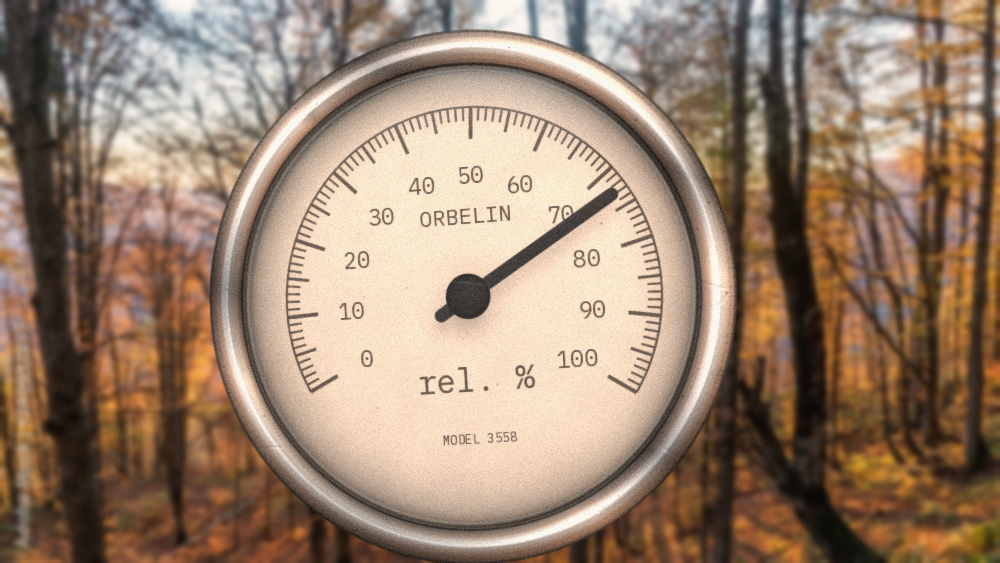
% 73
